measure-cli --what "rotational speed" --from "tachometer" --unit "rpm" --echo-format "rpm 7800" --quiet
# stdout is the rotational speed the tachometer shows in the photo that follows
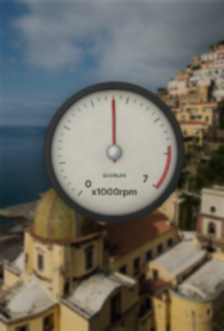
rpm 3600
